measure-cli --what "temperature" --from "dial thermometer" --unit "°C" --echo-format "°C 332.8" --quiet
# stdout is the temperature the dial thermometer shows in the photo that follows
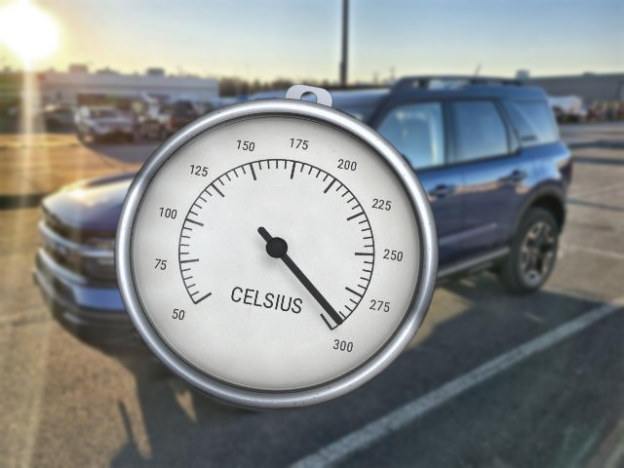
°C 295
